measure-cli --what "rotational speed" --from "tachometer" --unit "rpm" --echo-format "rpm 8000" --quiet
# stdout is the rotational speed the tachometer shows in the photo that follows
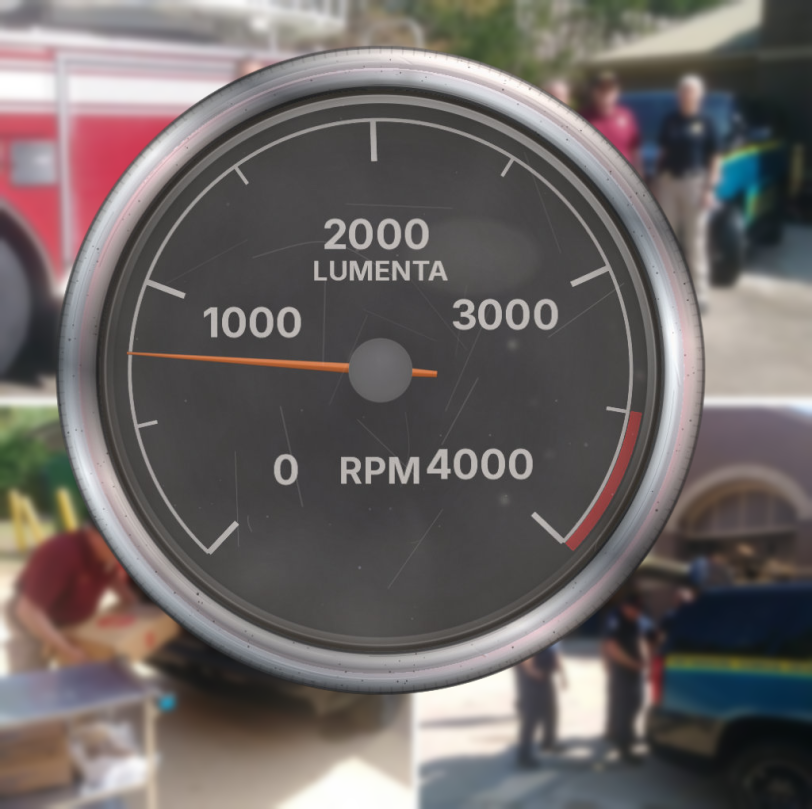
rpm 750
